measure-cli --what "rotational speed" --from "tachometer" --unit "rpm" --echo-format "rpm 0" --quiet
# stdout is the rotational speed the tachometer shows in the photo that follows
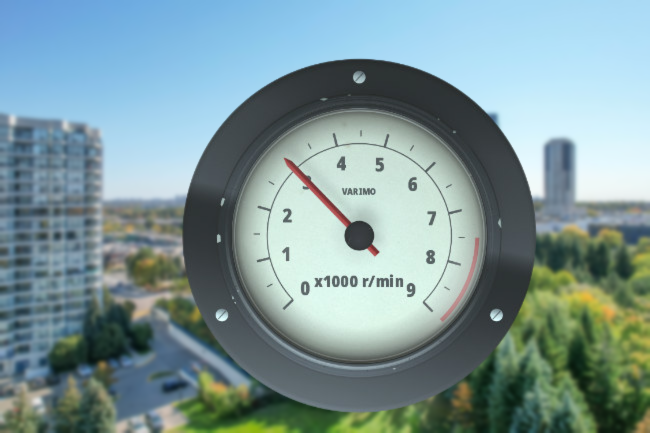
rpm 3000
